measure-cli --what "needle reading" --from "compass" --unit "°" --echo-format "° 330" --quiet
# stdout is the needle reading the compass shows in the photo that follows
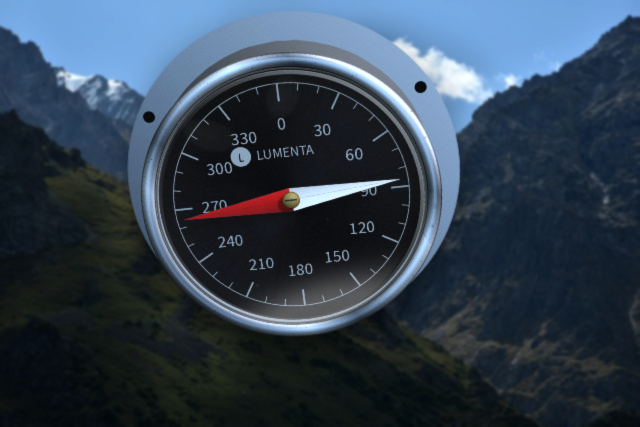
° 265
